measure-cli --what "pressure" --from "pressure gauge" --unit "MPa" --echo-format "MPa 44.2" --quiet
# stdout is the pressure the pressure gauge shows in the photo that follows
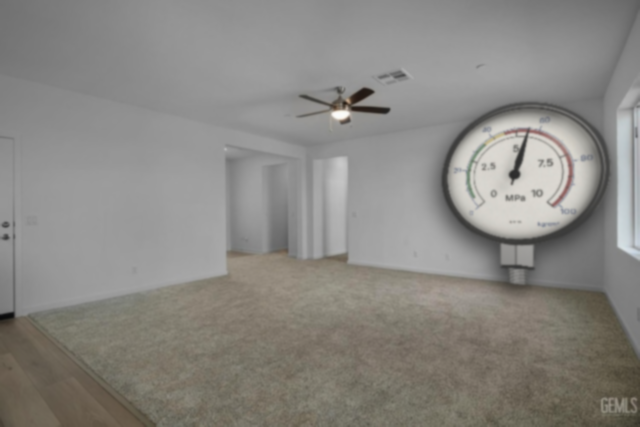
MPa 5.5
